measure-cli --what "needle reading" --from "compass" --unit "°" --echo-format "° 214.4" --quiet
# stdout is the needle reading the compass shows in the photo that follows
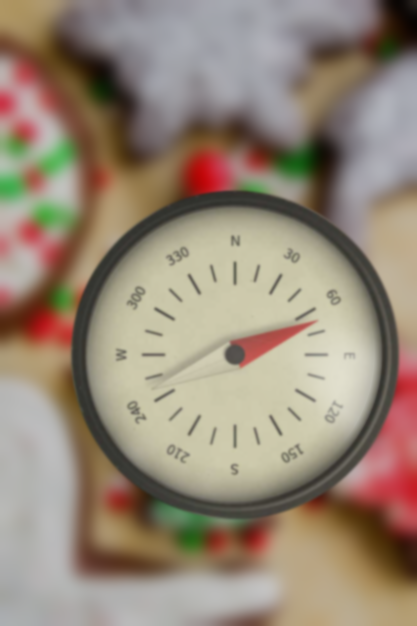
° 67.5
